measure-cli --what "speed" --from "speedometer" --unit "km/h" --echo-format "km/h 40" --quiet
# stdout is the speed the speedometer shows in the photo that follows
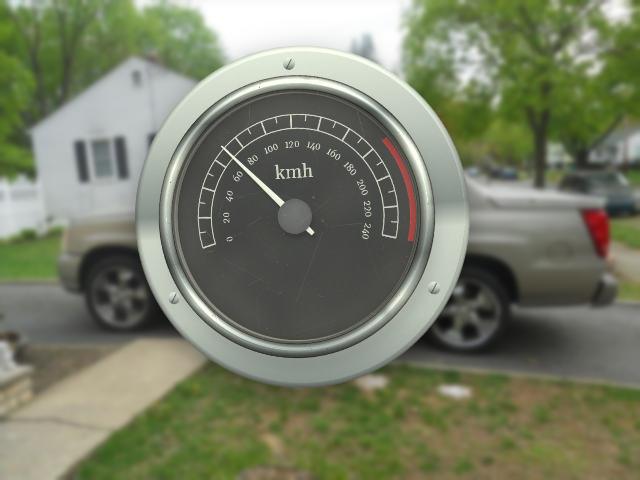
km/h 70
